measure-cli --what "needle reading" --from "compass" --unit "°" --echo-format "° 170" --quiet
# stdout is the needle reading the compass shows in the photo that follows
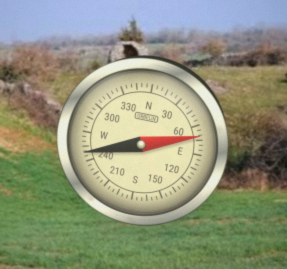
° 70
